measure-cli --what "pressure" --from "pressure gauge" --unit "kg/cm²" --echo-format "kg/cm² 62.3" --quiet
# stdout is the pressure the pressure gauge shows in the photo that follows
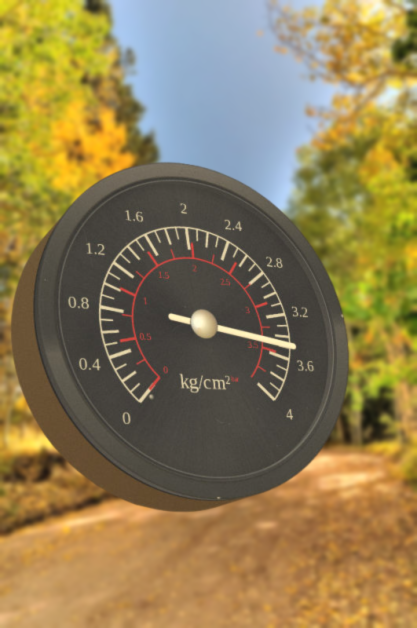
kg/cm² 3.5
